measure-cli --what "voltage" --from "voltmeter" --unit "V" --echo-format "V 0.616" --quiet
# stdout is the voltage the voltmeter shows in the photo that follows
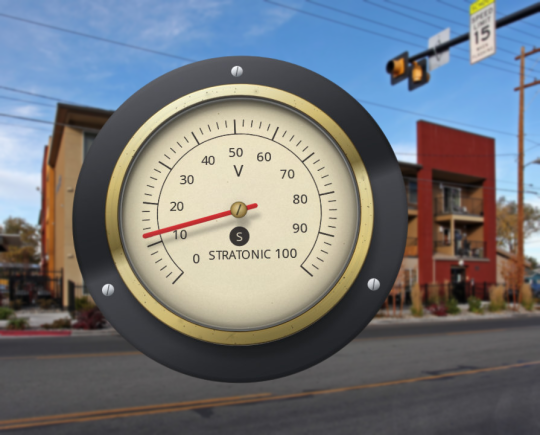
V 12
